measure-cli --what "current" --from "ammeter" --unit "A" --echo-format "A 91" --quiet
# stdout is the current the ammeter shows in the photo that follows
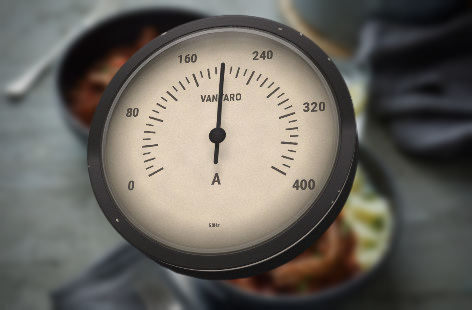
A 200
